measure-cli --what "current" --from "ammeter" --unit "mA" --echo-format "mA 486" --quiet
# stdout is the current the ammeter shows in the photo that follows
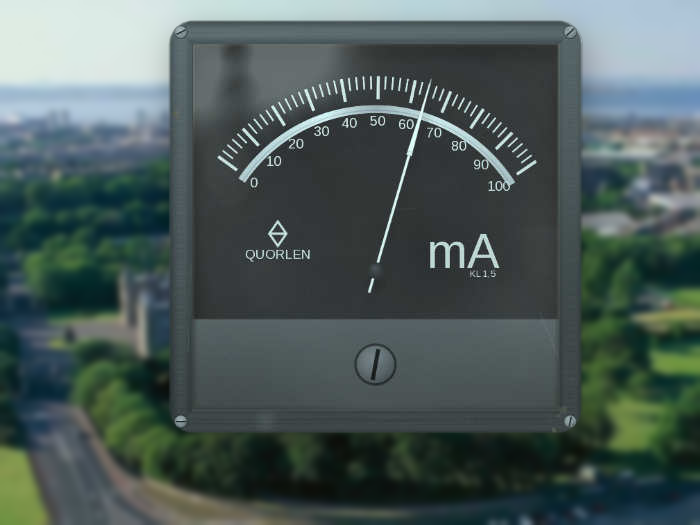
mA 64
